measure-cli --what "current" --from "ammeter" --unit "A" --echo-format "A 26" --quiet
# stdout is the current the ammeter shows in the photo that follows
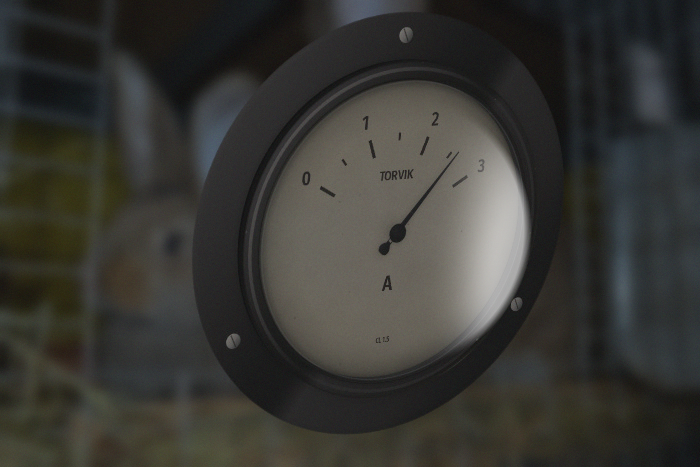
A 2.5
